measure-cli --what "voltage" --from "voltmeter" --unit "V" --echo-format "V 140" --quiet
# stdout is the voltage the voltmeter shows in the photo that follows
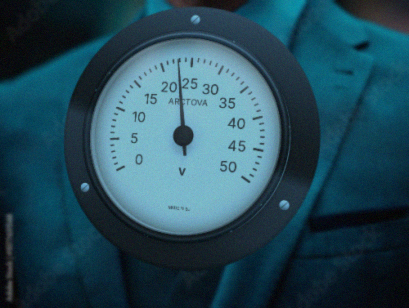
V 23
